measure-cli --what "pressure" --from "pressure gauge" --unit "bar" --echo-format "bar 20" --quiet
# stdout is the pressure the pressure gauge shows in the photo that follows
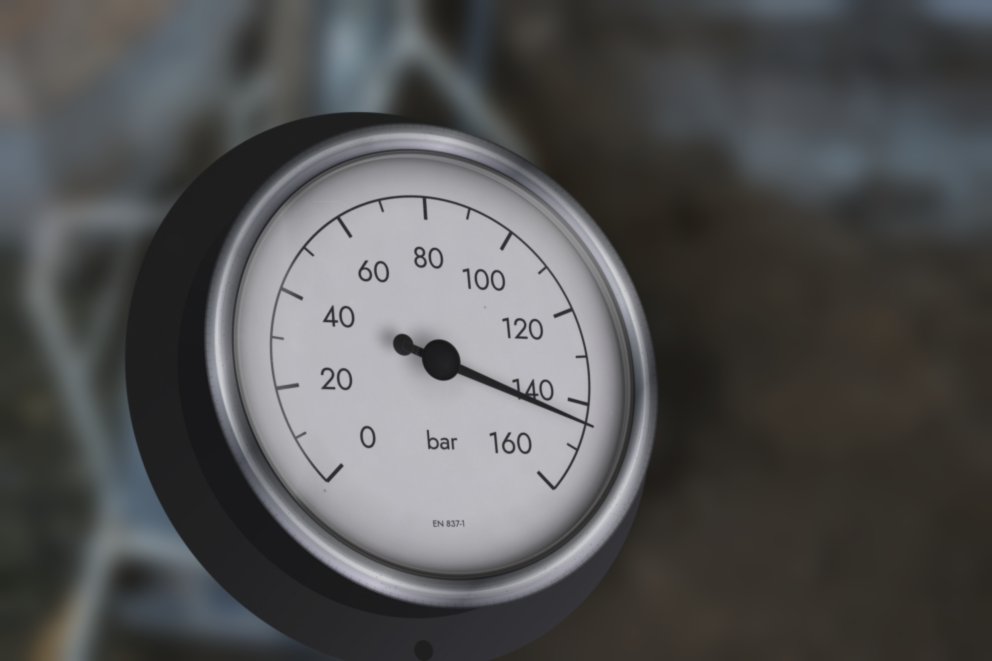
bar 145
